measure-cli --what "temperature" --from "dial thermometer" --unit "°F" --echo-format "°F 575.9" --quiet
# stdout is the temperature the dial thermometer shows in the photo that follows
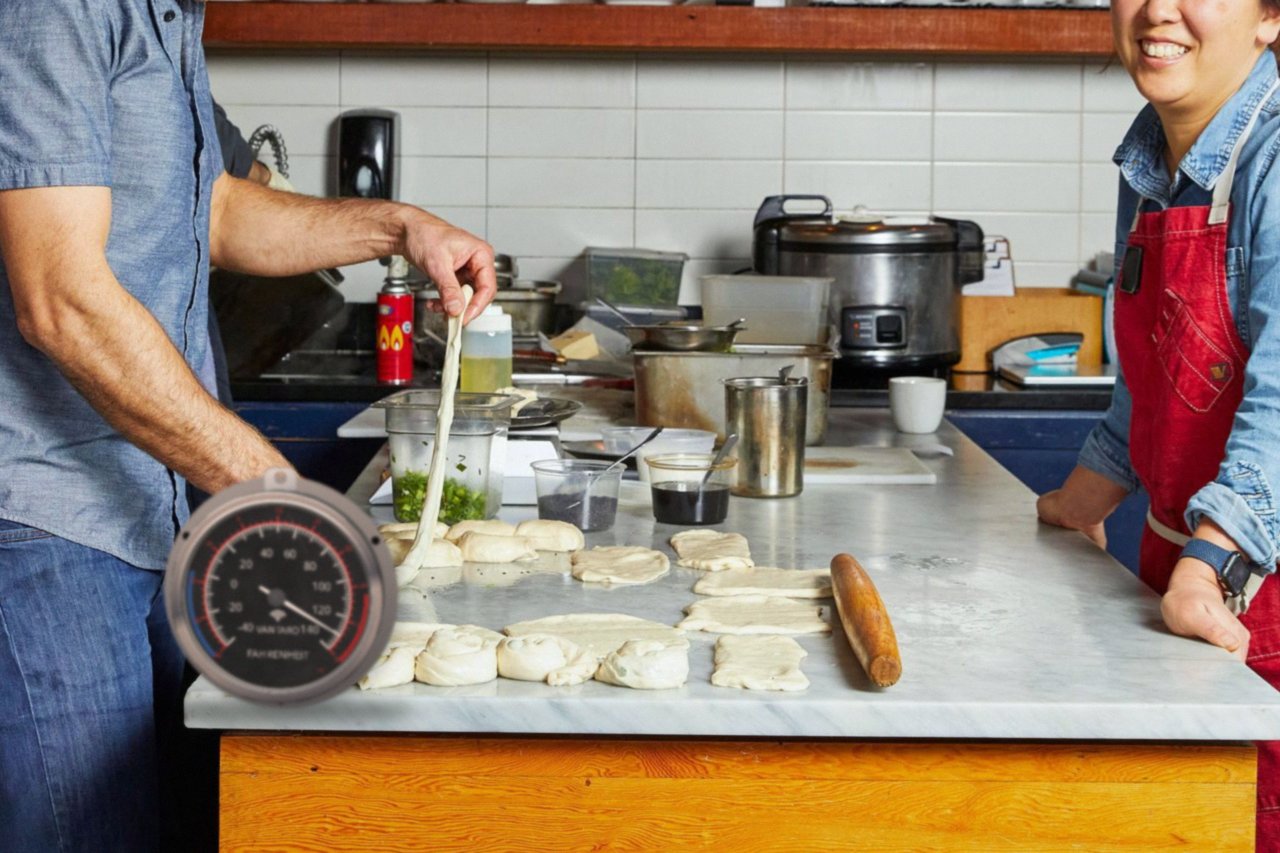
°F 130
